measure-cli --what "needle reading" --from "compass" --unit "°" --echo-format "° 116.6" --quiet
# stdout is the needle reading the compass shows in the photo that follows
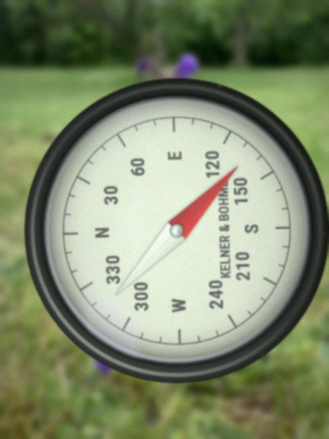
° 135
